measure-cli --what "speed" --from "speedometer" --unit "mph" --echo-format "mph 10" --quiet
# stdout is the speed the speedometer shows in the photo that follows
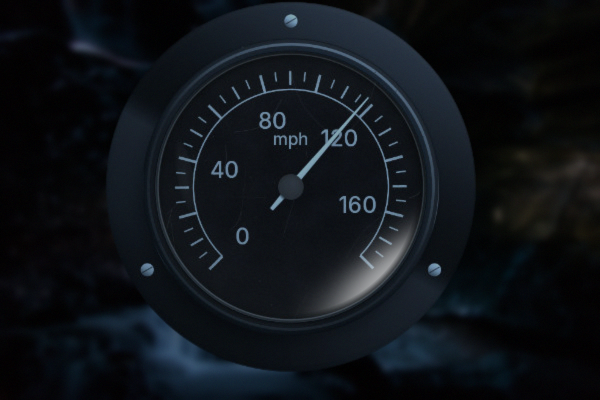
mph 117.5
